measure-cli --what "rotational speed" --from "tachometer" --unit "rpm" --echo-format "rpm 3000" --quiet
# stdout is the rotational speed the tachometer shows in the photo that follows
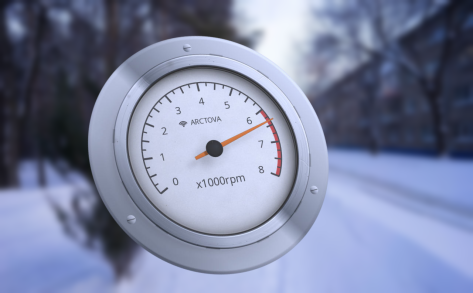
rpm 6375
